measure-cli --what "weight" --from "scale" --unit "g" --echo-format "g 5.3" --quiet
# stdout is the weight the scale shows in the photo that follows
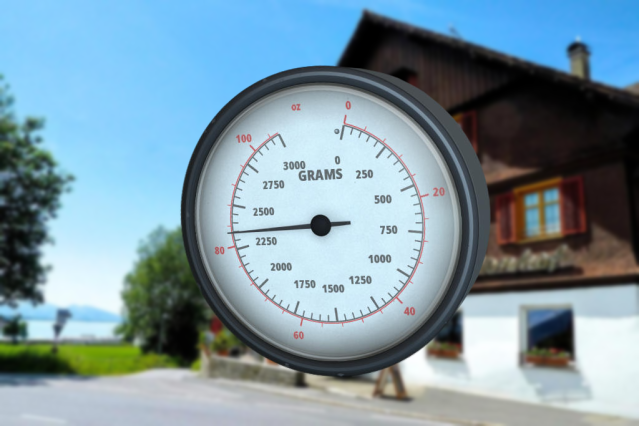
g 2350
